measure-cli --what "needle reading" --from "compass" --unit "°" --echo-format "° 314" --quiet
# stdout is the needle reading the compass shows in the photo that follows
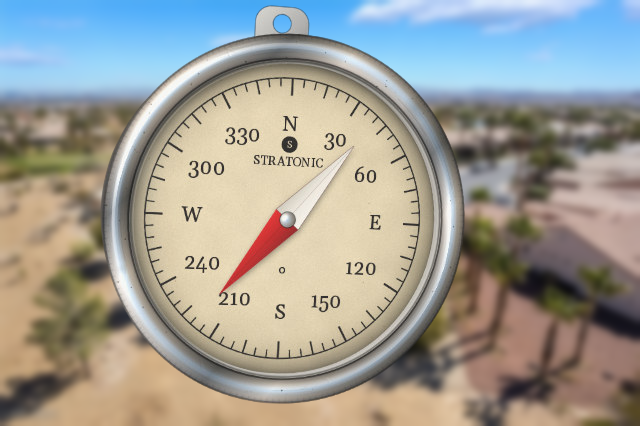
° 220
